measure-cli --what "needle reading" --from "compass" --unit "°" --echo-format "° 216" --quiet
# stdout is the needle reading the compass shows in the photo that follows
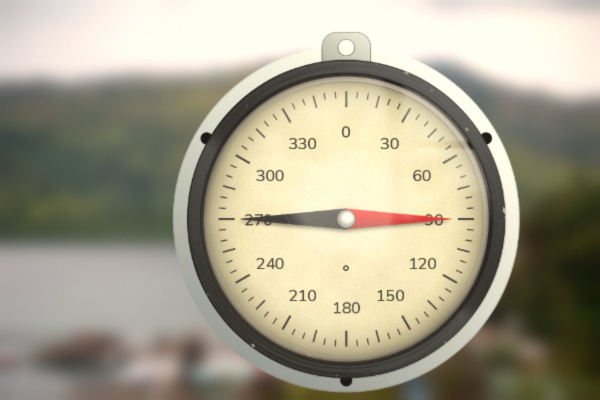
° 90
